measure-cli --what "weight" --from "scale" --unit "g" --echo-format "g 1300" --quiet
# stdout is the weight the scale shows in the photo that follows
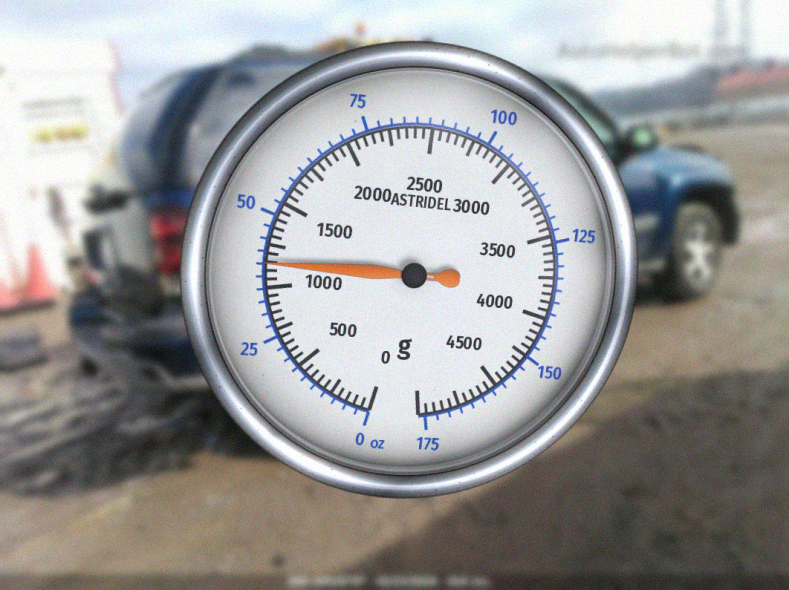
g 1150
